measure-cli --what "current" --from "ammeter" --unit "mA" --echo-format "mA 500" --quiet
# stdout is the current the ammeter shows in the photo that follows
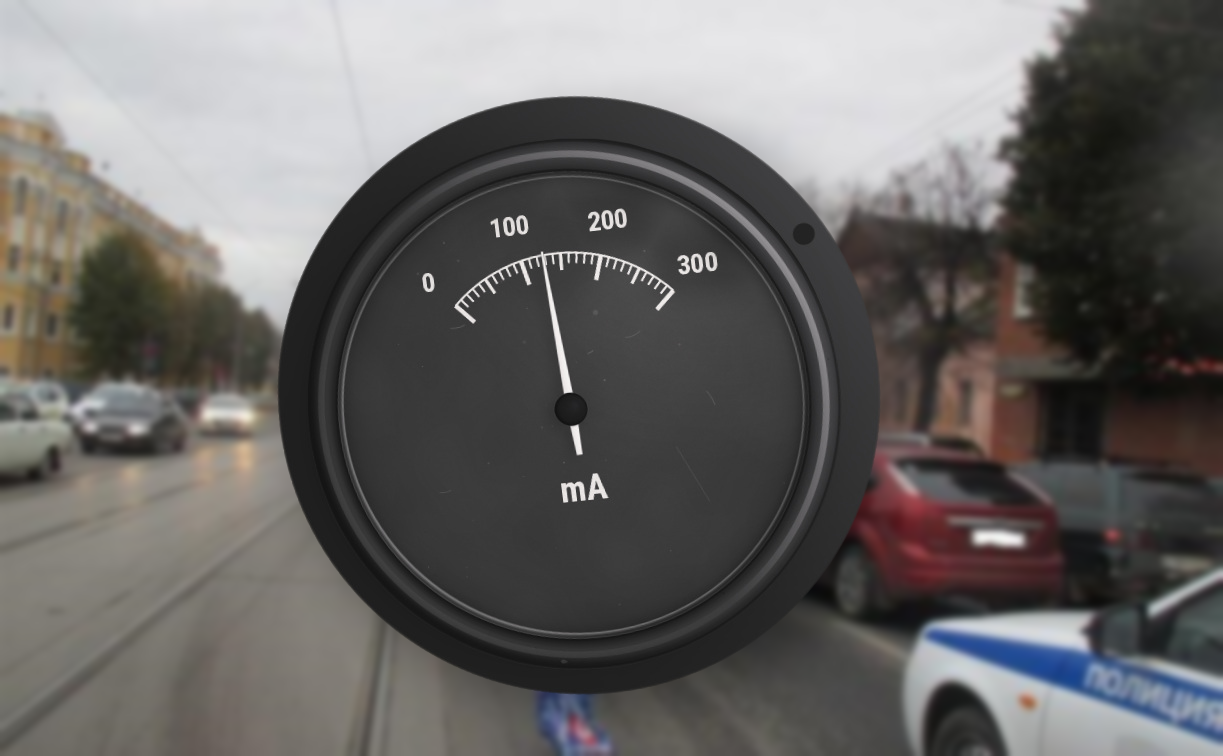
mA 130
